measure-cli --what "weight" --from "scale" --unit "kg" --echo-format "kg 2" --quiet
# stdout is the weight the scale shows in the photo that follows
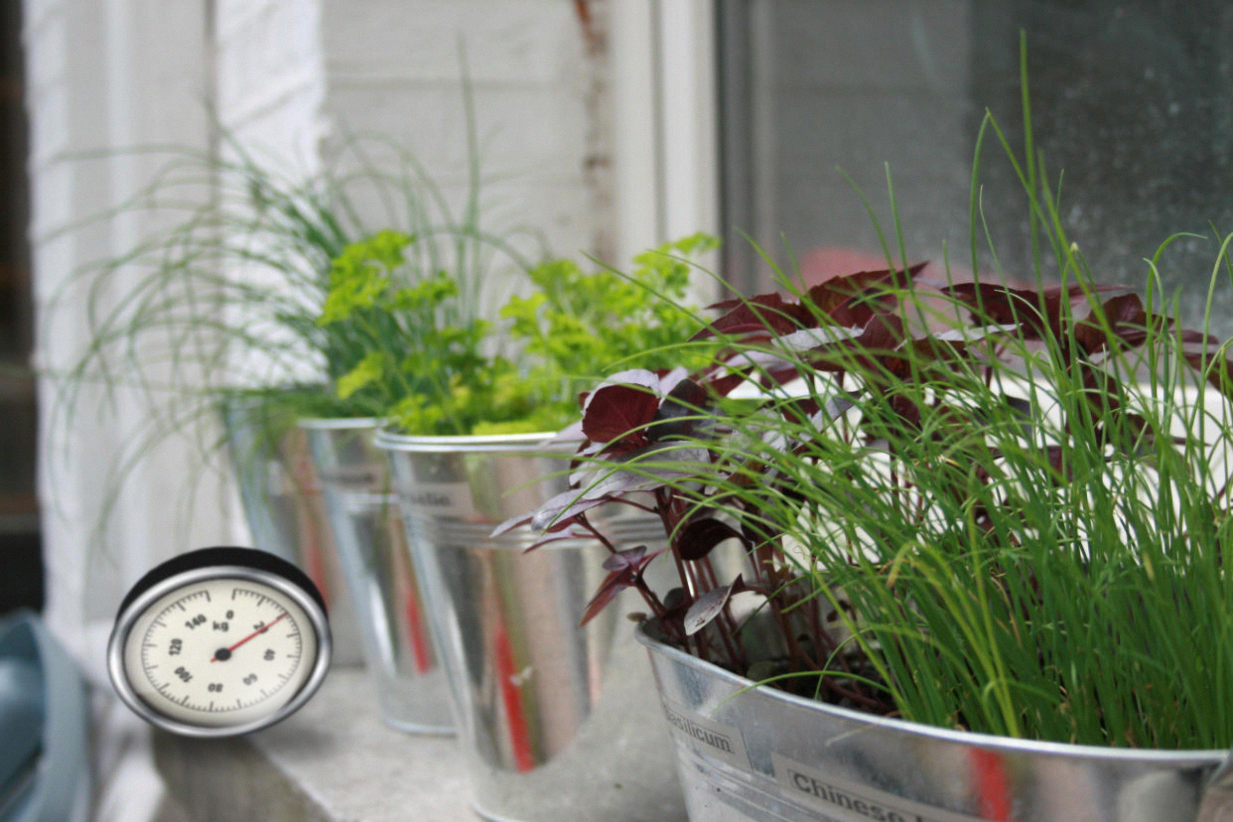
kg 20
